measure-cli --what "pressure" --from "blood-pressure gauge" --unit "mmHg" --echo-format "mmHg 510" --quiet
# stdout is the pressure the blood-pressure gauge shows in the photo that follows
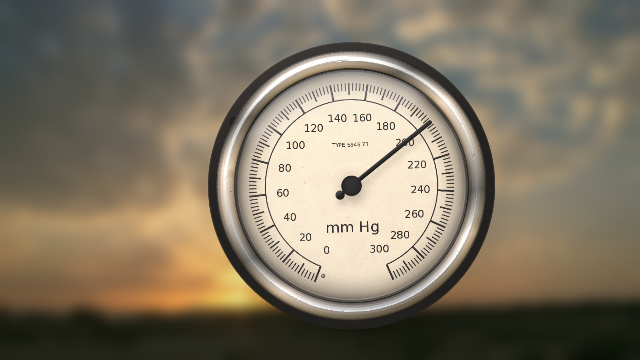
mmHg 200
